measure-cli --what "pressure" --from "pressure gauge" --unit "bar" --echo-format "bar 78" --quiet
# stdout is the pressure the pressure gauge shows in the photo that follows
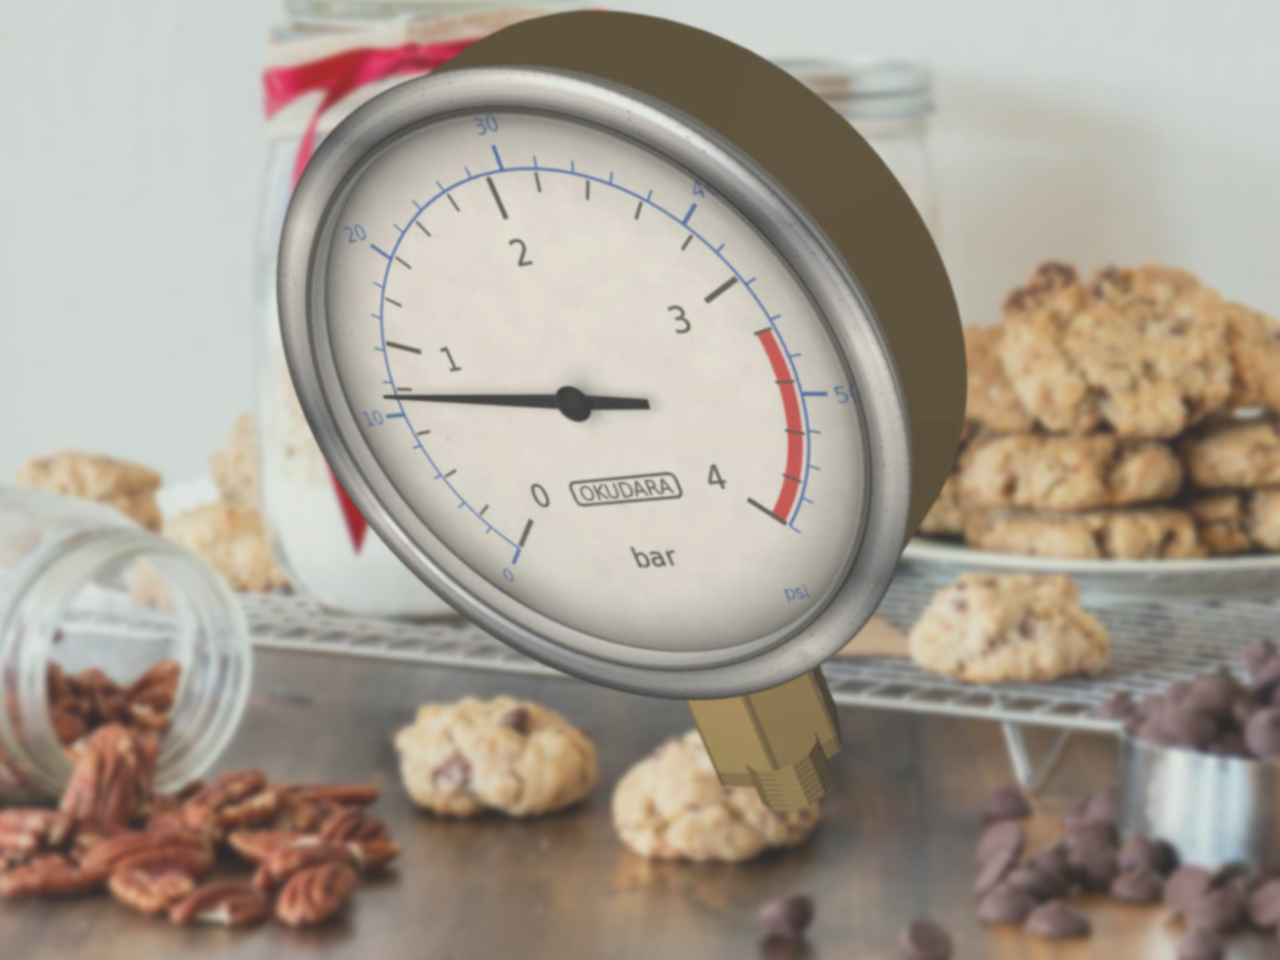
bar 0.8
